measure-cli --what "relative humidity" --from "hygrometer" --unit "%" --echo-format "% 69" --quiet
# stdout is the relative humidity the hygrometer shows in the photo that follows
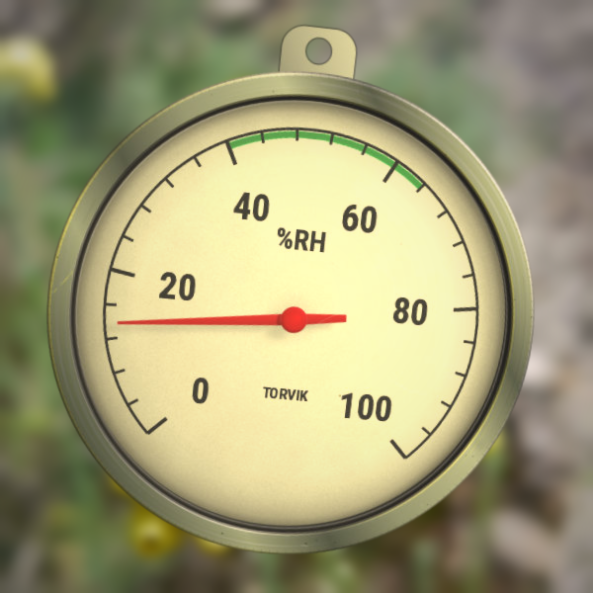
% 14
